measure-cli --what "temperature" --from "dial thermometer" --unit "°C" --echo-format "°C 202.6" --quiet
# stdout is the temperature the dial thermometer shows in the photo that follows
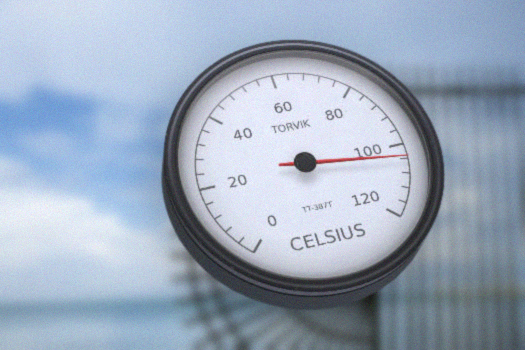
°C 104
